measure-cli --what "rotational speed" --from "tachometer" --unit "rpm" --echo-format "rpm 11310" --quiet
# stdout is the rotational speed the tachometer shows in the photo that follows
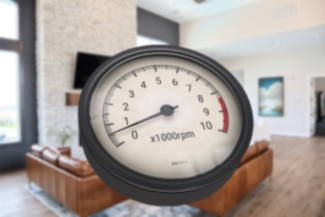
rpm 500
